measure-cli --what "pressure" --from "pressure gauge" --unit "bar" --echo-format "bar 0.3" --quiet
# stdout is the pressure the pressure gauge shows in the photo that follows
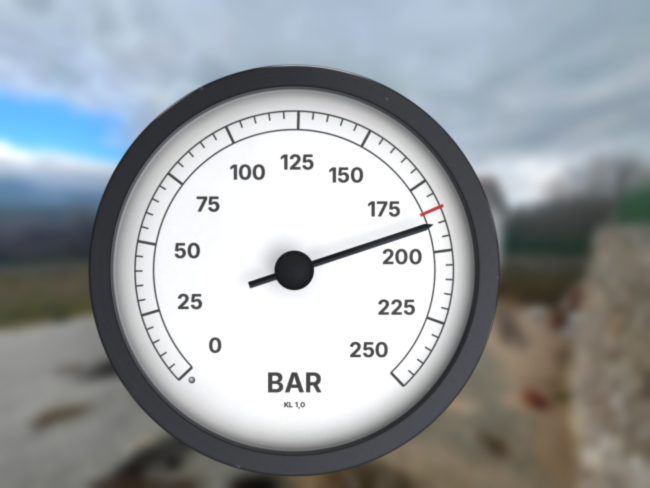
bar 190
